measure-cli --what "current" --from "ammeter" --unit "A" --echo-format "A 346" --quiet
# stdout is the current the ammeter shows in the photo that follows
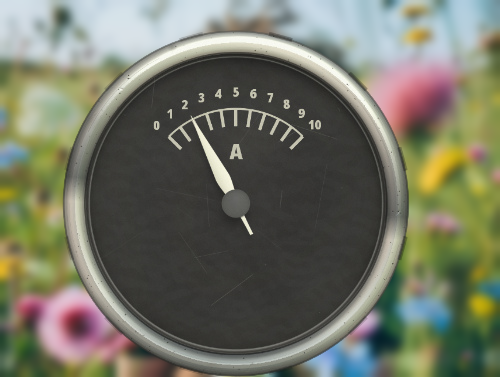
A 2
